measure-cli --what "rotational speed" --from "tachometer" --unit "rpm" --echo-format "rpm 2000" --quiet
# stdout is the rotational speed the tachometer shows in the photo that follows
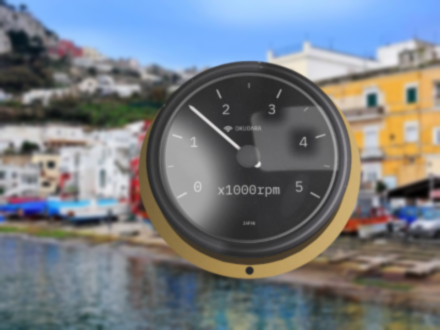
rpm 1500
